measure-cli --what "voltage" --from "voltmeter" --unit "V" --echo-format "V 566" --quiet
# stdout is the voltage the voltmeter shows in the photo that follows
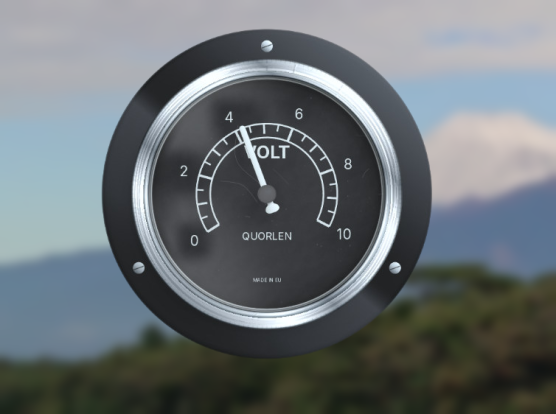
V 4.25
